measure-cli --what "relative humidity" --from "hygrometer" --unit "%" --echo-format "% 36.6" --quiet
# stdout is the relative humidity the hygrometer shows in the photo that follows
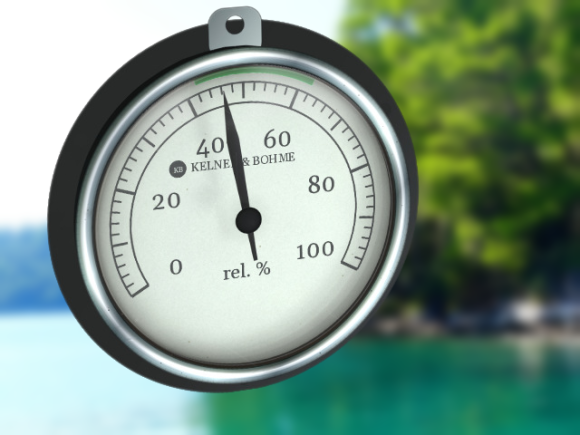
% 46
